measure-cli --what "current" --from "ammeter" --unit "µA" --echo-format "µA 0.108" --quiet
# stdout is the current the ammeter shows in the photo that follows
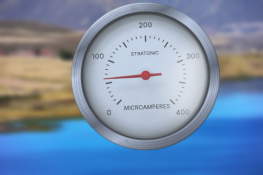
µA 60
